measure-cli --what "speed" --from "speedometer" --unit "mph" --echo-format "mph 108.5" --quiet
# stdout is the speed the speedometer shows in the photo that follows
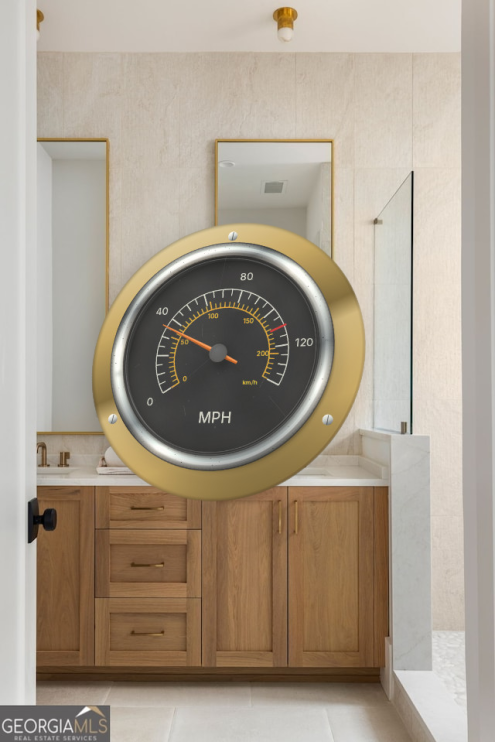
mph 35
